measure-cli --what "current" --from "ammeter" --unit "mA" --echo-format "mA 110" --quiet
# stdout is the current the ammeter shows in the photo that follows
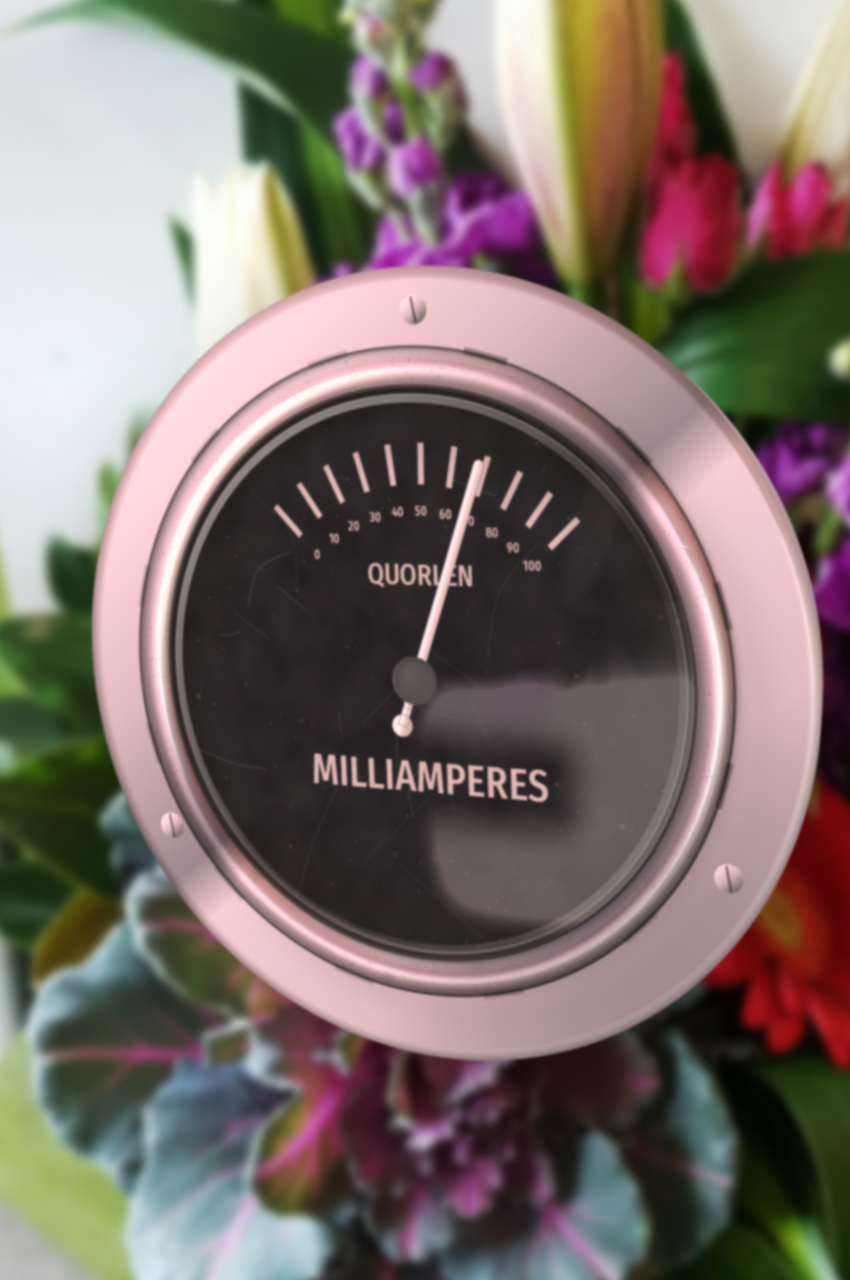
mA 70
